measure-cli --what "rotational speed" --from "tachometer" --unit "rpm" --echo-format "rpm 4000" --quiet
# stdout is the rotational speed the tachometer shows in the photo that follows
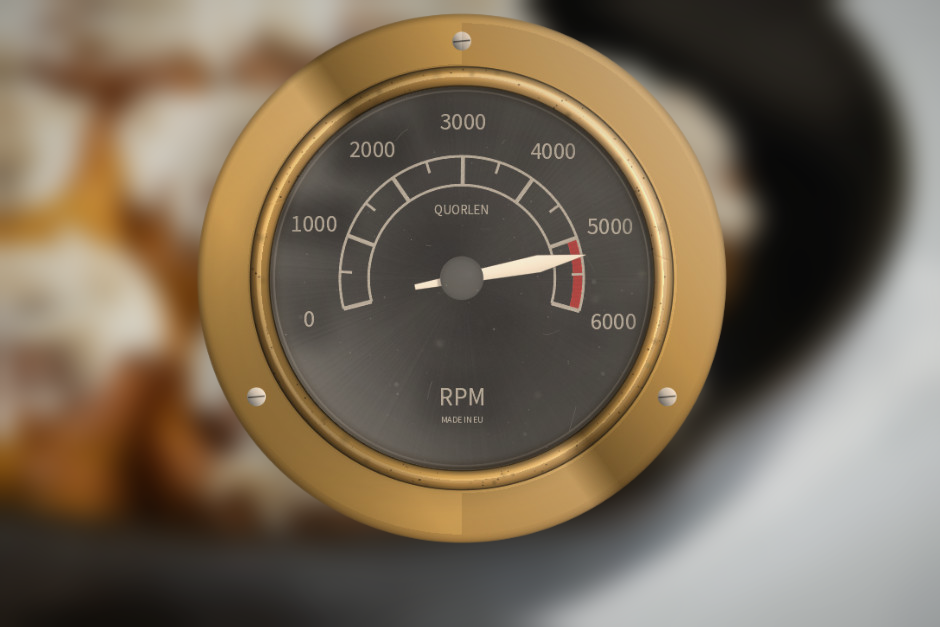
rpm 5250
